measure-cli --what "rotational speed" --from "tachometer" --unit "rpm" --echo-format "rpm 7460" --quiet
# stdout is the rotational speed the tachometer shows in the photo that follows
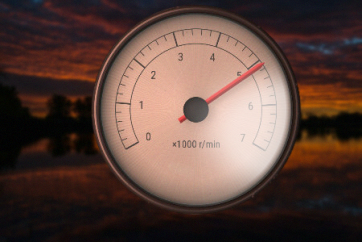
rpm 5100
